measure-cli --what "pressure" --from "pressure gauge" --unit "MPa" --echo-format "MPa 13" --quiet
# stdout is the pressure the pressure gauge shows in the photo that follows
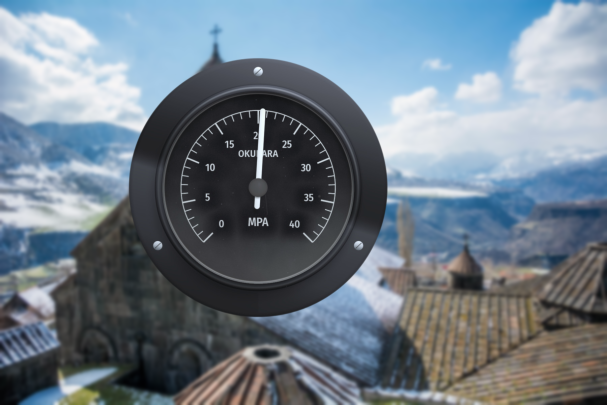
MPa 20.5
